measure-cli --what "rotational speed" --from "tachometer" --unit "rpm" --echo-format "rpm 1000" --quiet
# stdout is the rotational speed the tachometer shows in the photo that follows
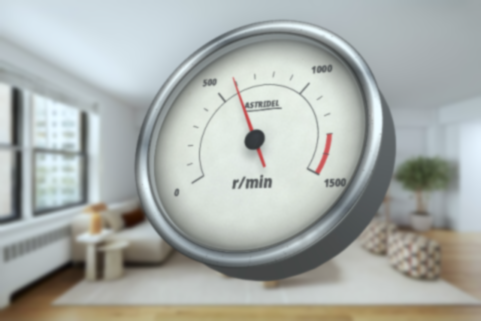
rpm 600
